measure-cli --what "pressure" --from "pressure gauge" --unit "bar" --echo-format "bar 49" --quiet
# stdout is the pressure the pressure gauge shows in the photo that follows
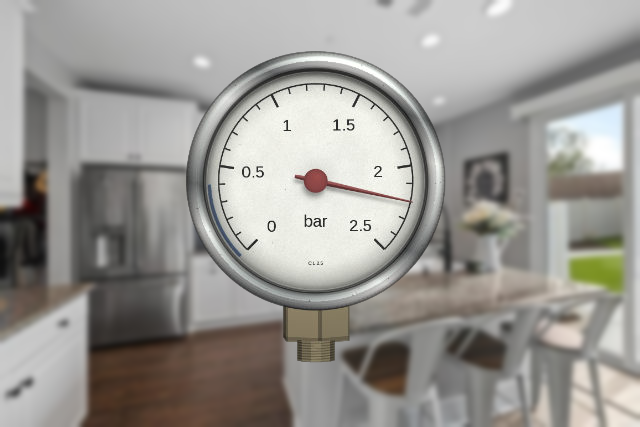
bar 2.2
